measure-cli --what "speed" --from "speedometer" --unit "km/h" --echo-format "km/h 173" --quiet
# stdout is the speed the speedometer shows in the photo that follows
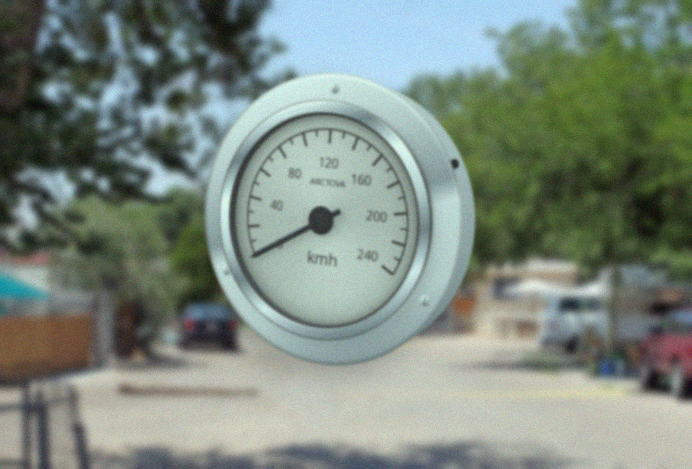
km/h 0
